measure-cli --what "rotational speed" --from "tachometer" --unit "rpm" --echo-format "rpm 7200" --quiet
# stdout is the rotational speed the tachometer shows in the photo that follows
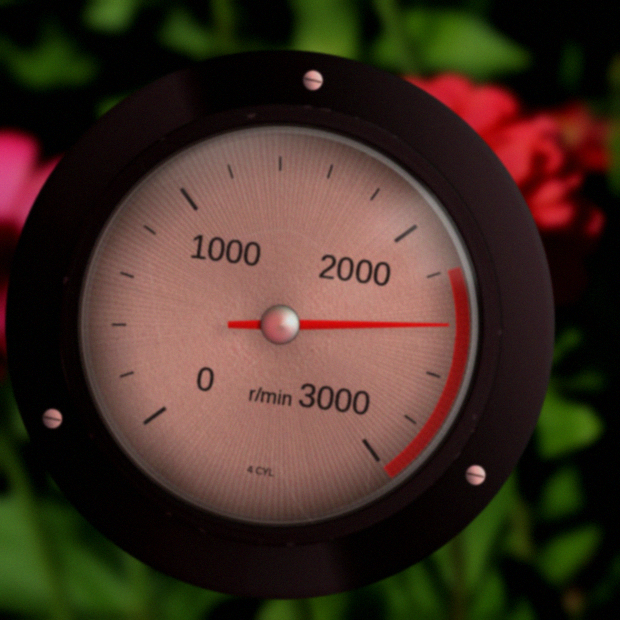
rpm 2400
